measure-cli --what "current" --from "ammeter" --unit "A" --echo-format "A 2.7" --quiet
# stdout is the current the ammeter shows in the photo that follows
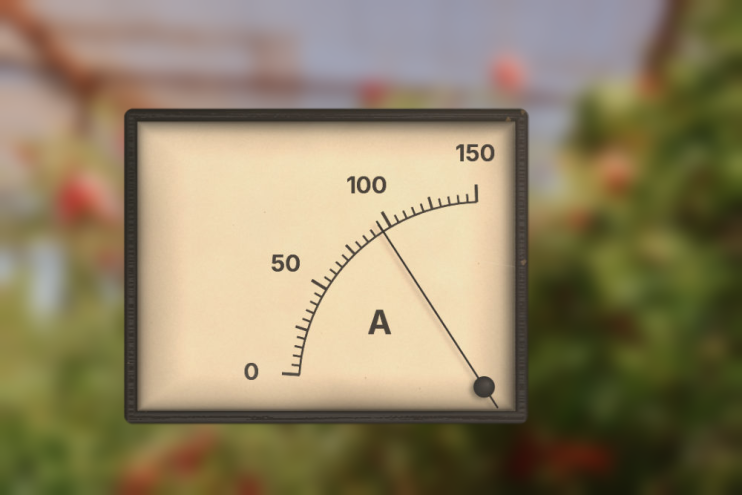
A 95
